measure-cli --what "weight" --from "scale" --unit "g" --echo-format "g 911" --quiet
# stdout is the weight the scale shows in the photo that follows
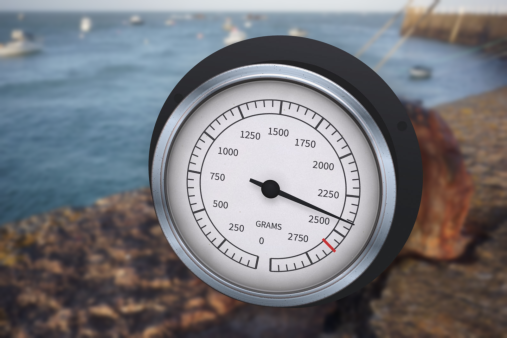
g 2400
